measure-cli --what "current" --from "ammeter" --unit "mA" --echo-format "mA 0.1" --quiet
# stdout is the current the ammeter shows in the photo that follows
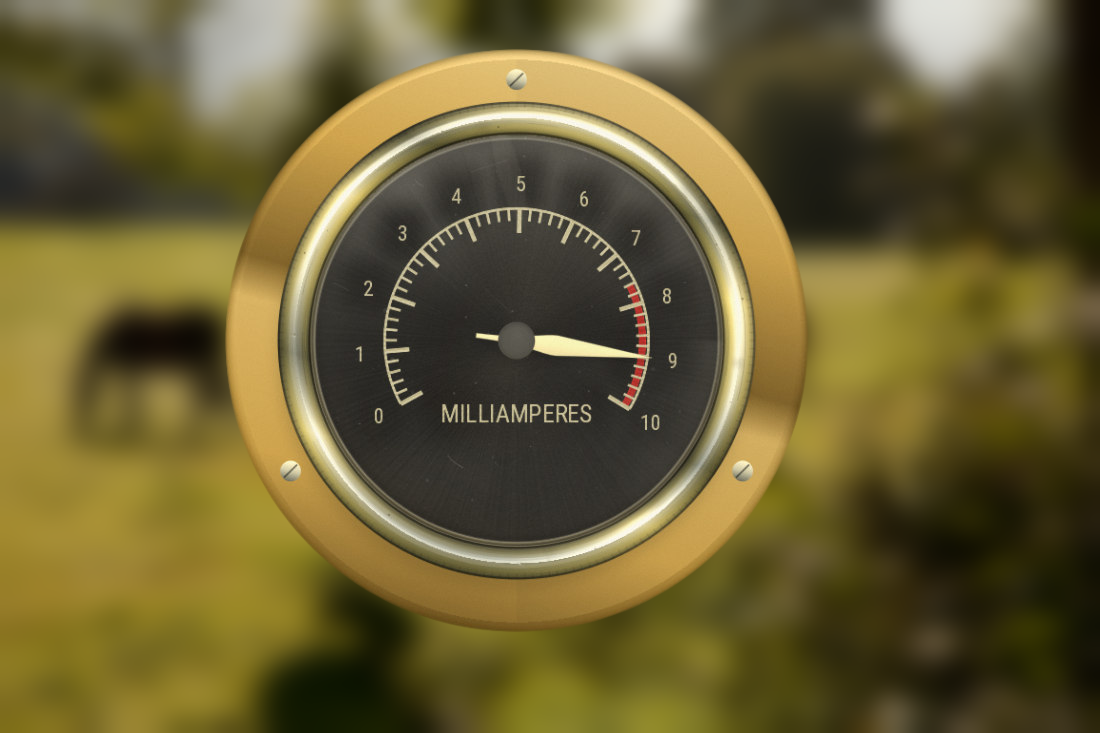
mA 9
